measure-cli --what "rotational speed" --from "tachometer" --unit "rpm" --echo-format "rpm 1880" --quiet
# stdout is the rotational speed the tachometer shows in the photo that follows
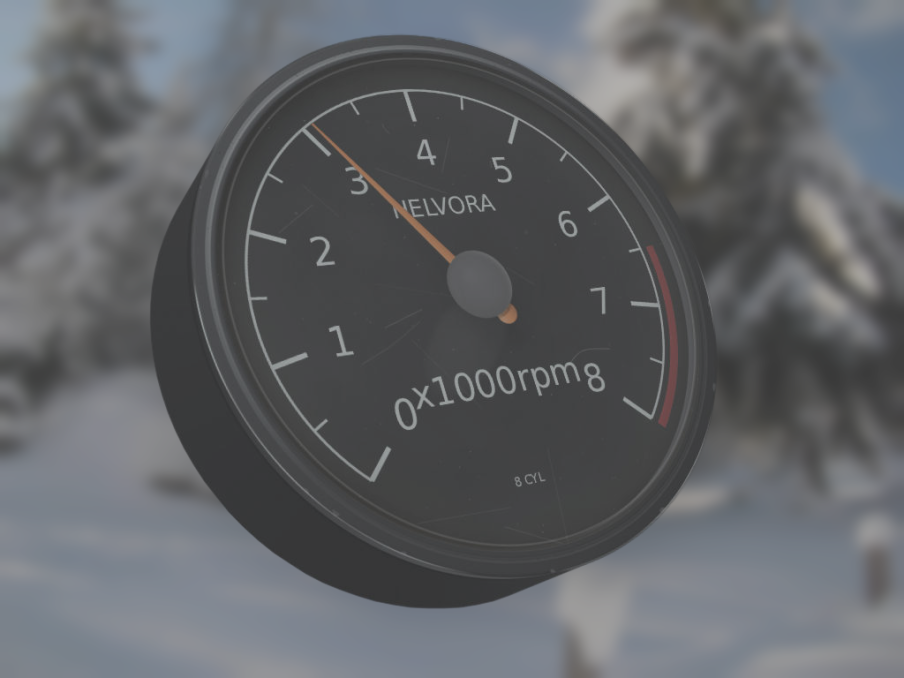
rpm 3000
